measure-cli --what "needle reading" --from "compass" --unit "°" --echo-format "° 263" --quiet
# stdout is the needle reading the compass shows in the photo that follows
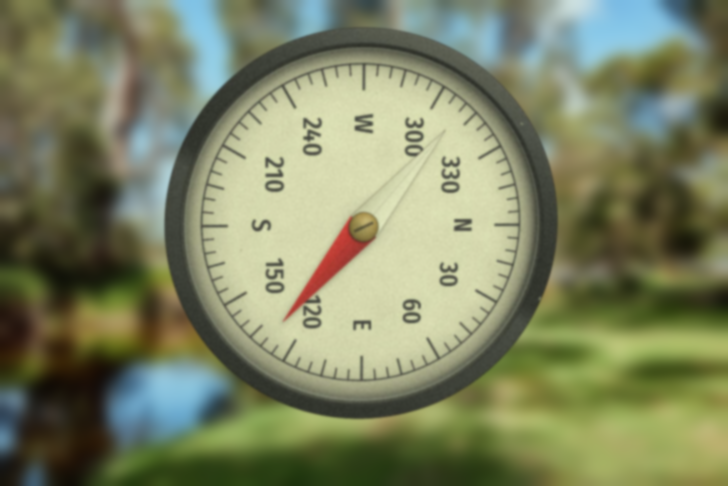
° 130
